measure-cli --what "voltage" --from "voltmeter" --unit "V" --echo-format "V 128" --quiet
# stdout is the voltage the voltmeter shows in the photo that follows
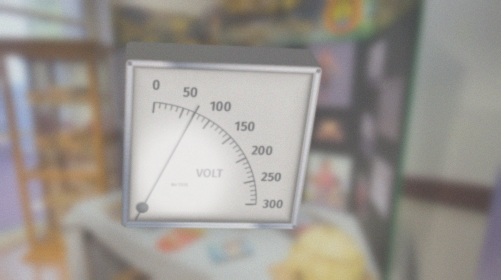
V 70
